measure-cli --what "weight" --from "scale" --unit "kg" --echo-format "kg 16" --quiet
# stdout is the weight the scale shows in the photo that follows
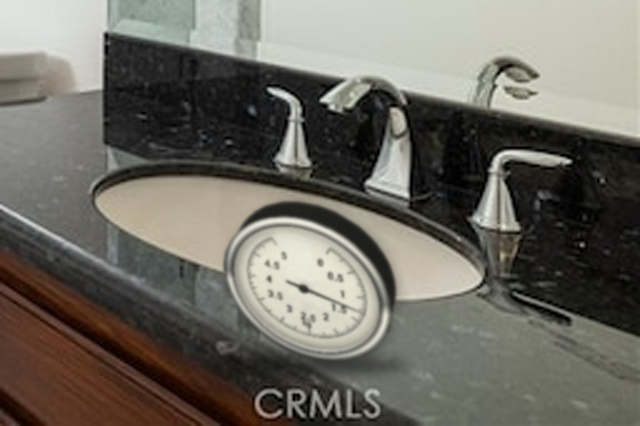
kg 1.25
